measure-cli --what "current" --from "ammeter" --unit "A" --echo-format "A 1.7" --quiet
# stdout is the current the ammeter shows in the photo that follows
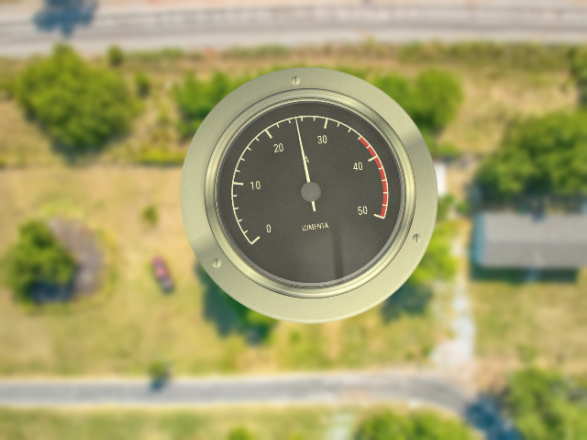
A 25
